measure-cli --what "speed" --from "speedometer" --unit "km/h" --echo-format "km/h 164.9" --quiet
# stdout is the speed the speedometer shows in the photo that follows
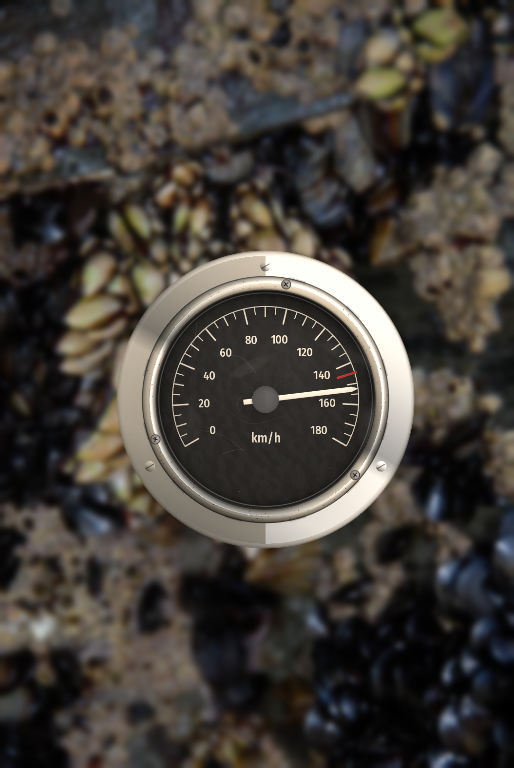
km/h 152.5
